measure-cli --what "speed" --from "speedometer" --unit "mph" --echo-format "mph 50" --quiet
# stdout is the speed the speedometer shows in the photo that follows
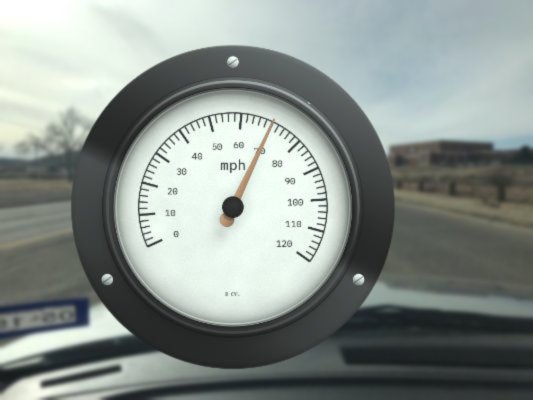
mph 70
